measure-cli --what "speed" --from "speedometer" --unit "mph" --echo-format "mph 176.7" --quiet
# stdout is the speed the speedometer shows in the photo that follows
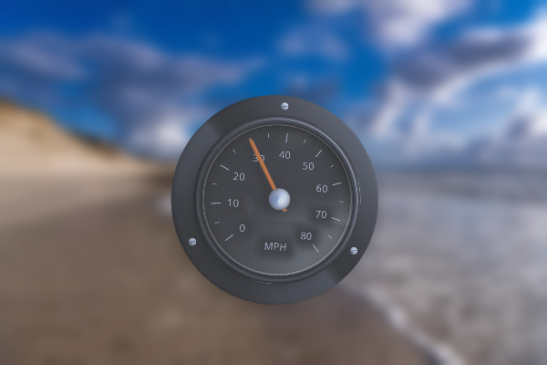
mph 30
